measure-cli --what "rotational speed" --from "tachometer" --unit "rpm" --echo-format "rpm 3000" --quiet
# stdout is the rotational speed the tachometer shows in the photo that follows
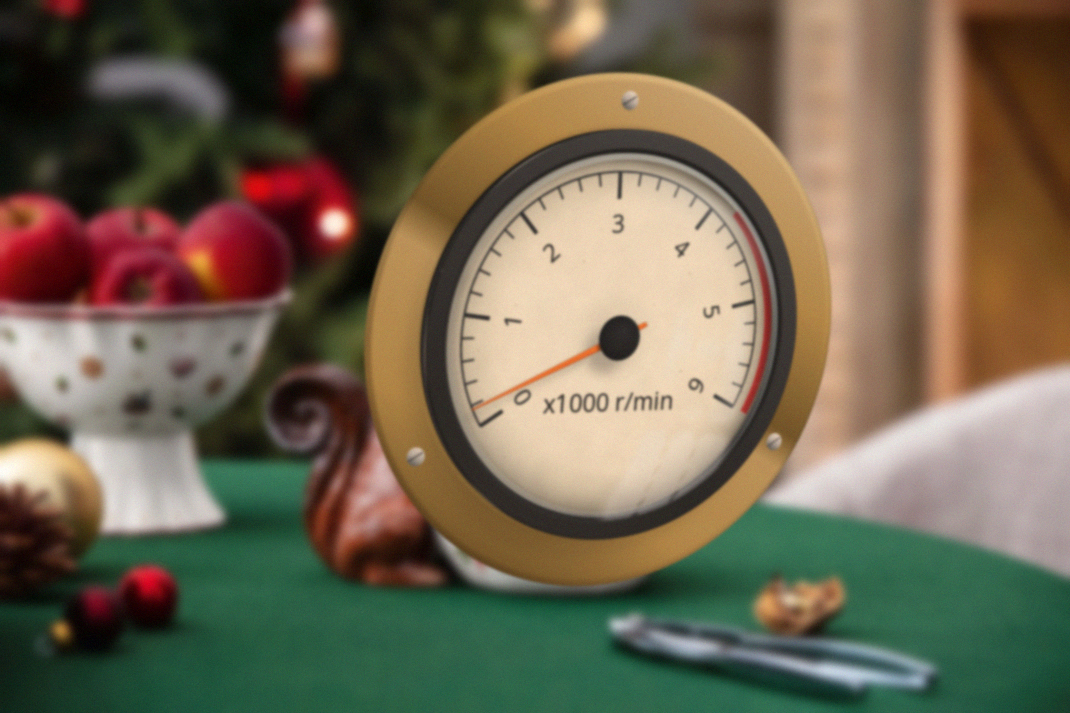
rpm 200
